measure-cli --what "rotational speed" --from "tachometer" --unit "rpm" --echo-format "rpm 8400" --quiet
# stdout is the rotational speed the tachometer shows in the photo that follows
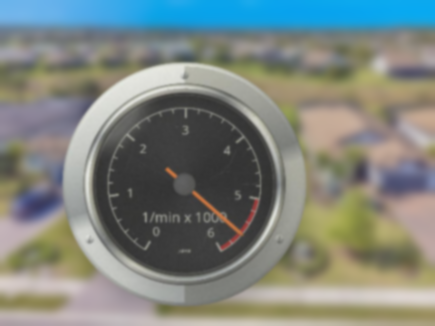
rpm 5600
